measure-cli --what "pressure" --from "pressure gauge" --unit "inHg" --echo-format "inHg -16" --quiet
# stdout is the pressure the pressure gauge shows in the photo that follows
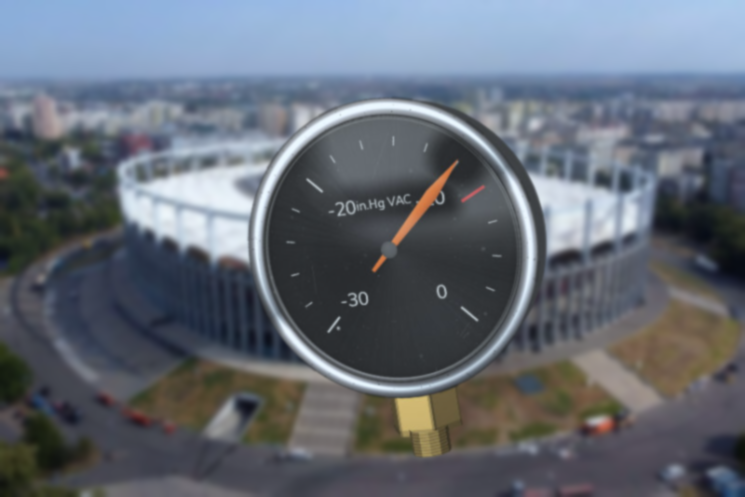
inHg -10
